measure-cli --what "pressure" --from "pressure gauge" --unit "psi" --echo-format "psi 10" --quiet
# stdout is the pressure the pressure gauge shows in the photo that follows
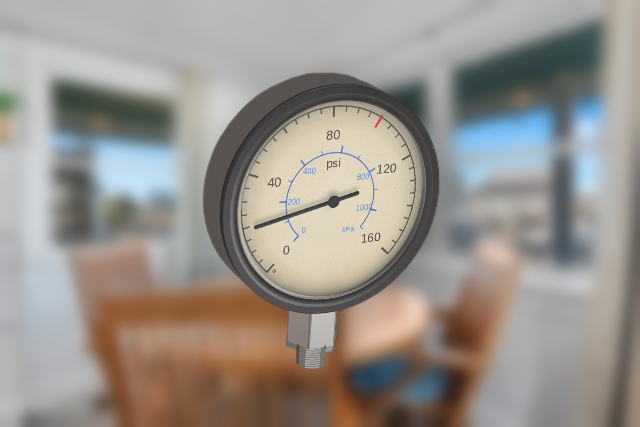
psi 20
